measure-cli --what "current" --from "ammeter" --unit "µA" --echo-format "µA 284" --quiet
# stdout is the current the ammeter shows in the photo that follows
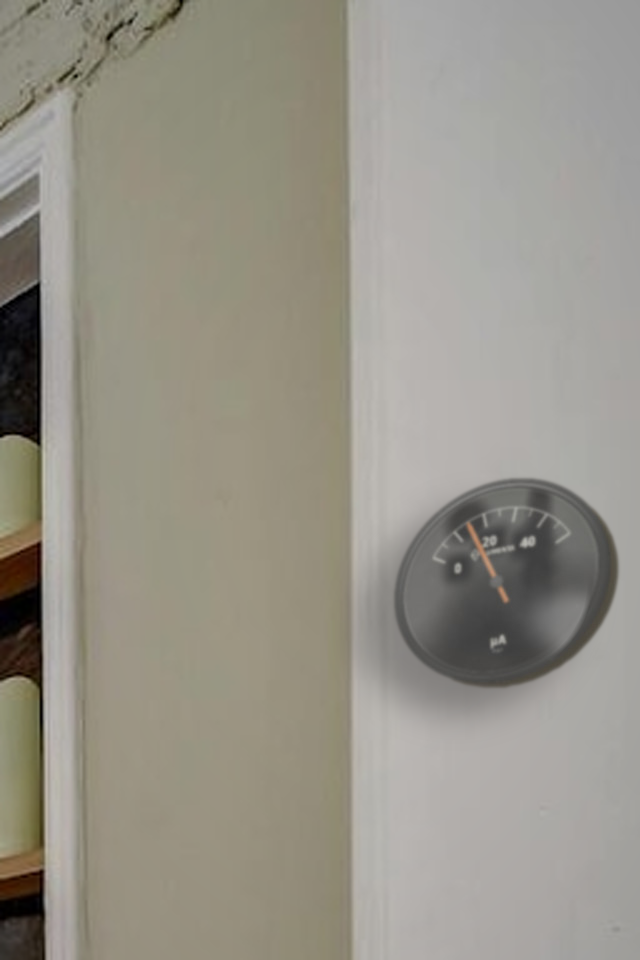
µA 15
